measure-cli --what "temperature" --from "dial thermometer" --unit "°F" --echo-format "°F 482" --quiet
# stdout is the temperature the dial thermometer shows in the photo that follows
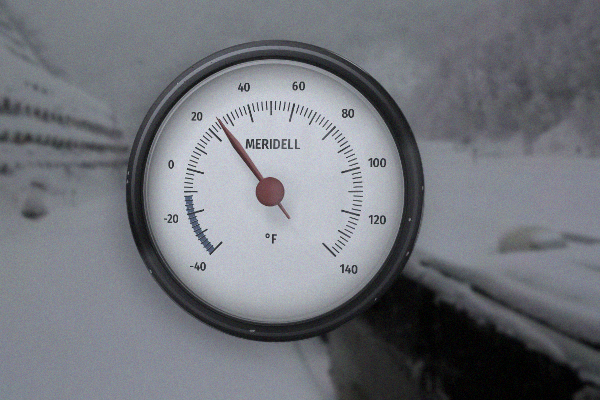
°F 26
